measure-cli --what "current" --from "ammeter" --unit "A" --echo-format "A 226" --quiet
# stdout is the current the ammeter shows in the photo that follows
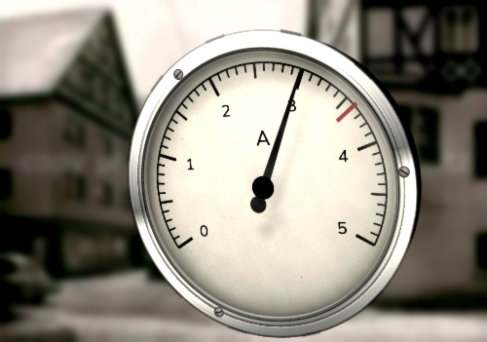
A 3
